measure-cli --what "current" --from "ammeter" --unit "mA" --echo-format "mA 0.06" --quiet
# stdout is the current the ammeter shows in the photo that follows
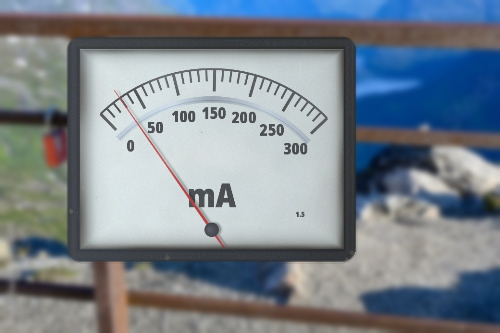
mA 30
